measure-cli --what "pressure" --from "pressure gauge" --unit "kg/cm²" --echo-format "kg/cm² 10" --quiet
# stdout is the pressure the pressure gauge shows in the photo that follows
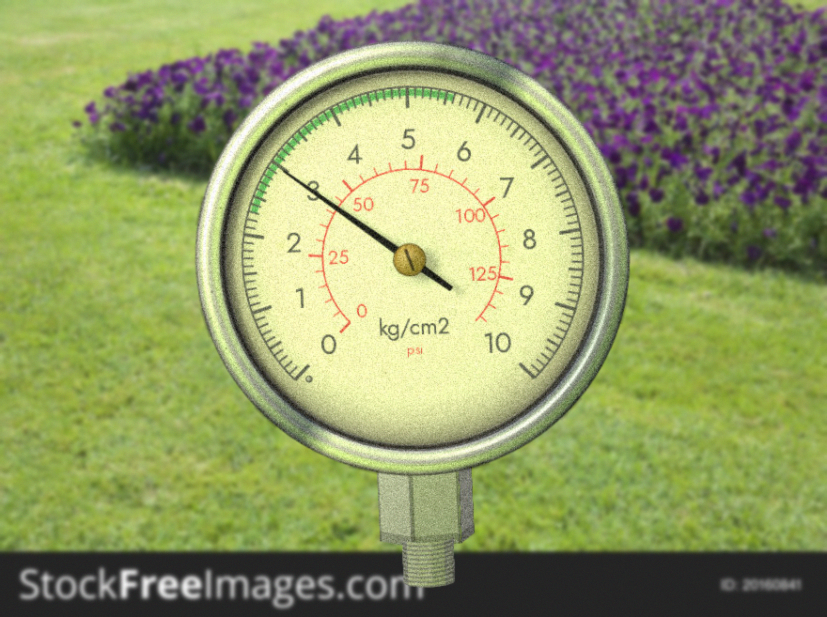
kg/cm² 3
